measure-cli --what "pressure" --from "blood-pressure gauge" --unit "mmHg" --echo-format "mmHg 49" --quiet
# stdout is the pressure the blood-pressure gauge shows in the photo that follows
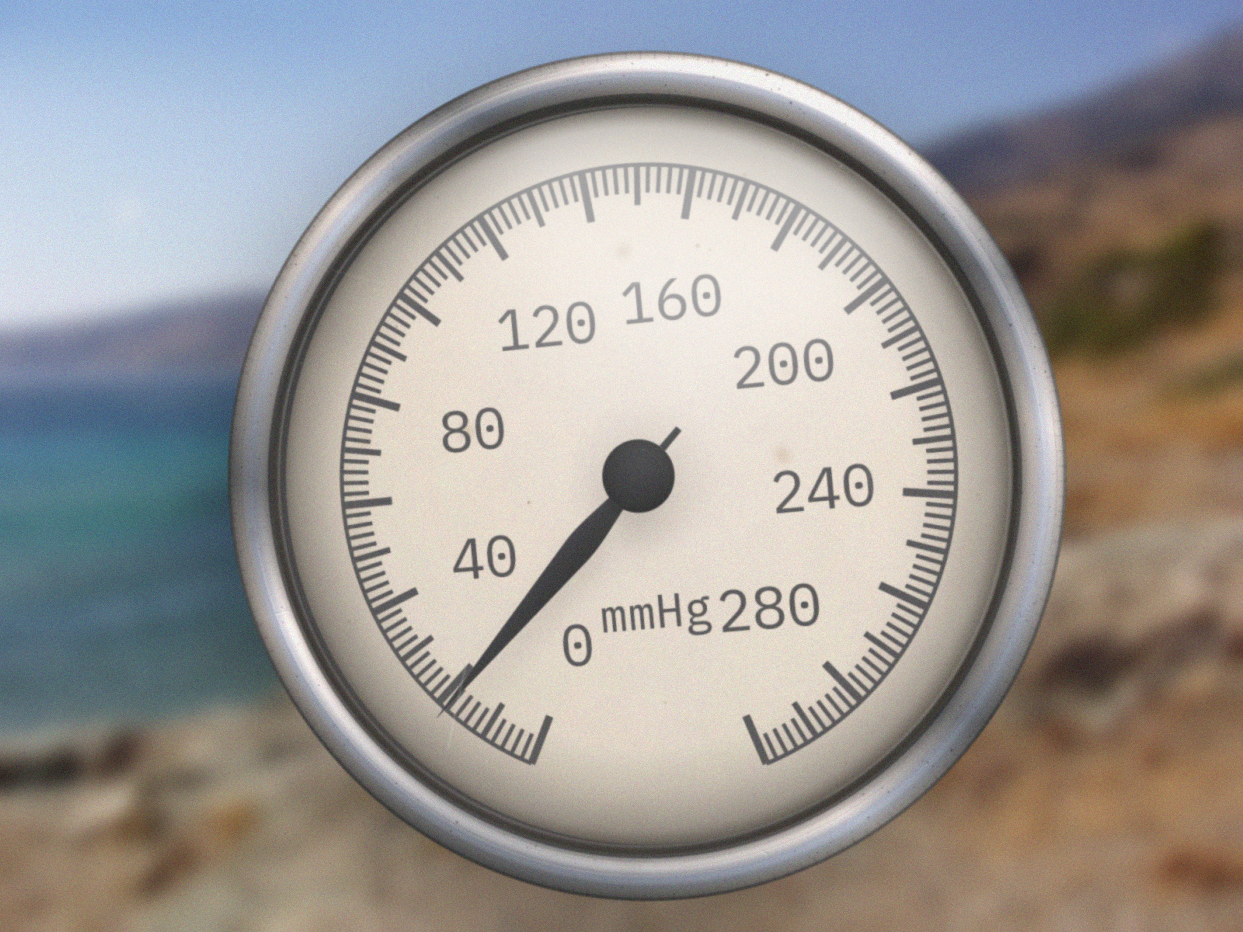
mmHg 18
